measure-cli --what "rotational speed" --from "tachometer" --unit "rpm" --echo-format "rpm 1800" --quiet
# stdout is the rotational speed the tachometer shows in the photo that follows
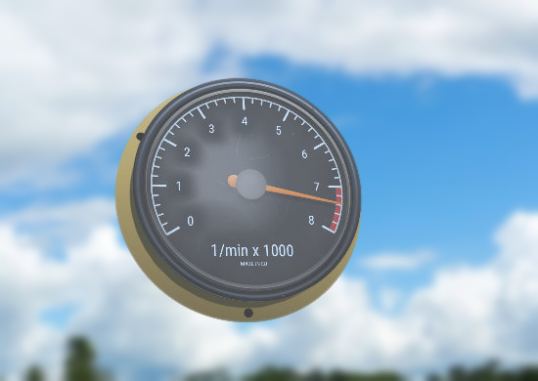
rpm 7400
